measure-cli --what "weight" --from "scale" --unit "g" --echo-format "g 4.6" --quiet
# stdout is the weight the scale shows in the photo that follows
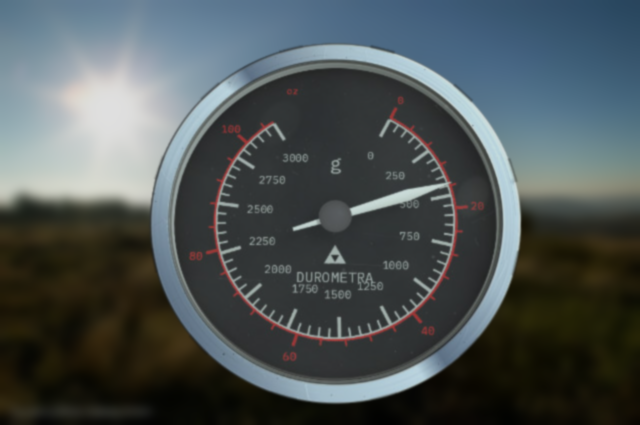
g 450
